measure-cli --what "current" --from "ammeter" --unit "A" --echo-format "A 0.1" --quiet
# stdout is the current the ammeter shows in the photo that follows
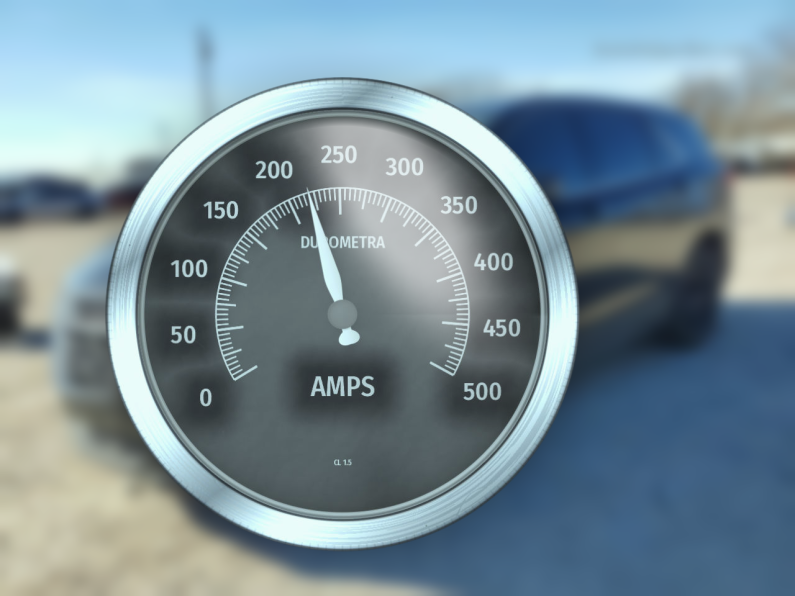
A 220
